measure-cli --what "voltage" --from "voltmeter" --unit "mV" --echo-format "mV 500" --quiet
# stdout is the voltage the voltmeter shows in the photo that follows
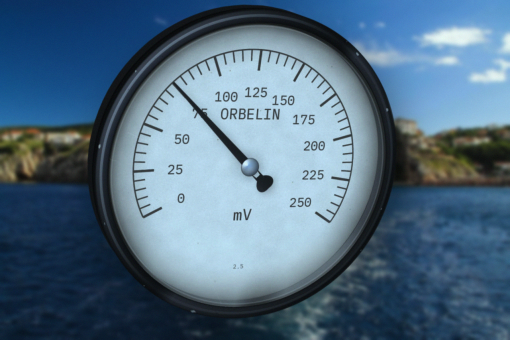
mV 75
